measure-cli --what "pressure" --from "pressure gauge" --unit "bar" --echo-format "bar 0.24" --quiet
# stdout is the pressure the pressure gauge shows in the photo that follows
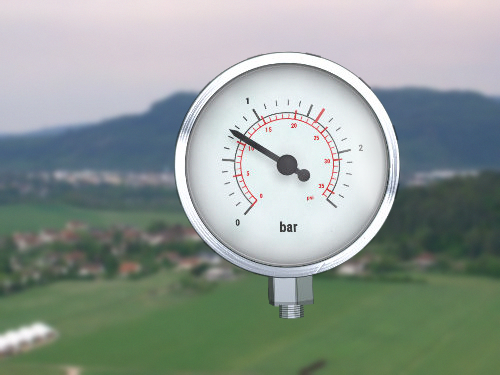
bar 0.75
